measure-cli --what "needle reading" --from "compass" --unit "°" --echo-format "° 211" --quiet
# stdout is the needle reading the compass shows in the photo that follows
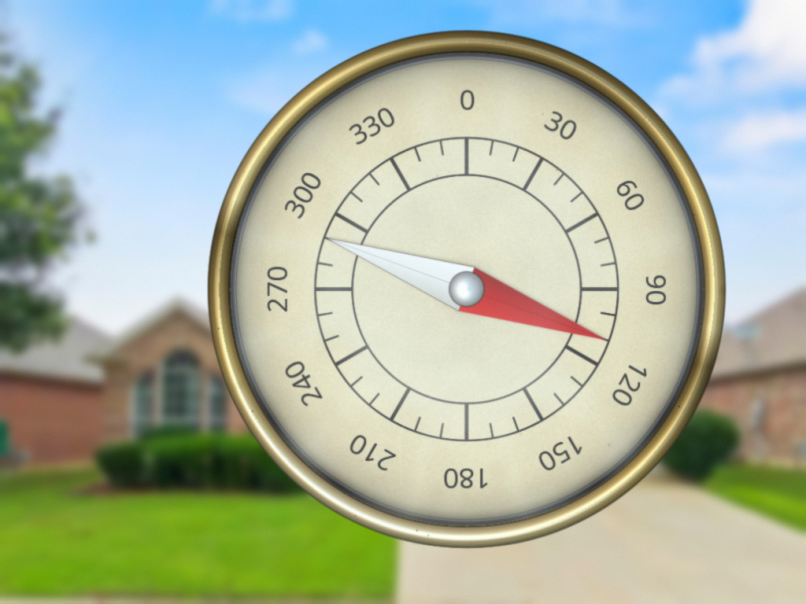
° 110
